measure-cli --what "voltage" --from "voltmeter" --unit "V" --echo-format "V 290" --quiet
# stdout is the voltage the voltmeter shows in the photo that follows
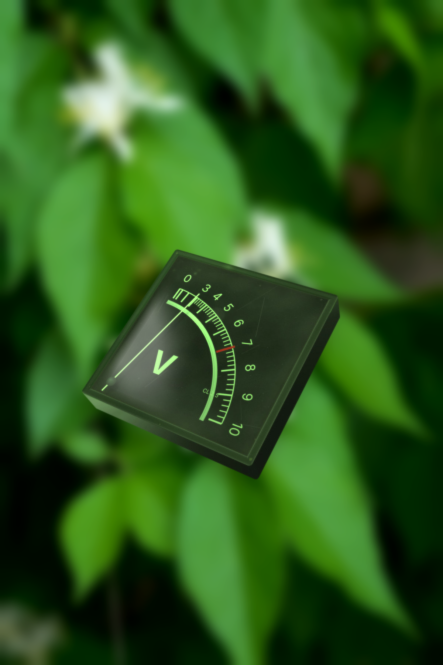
V 3
